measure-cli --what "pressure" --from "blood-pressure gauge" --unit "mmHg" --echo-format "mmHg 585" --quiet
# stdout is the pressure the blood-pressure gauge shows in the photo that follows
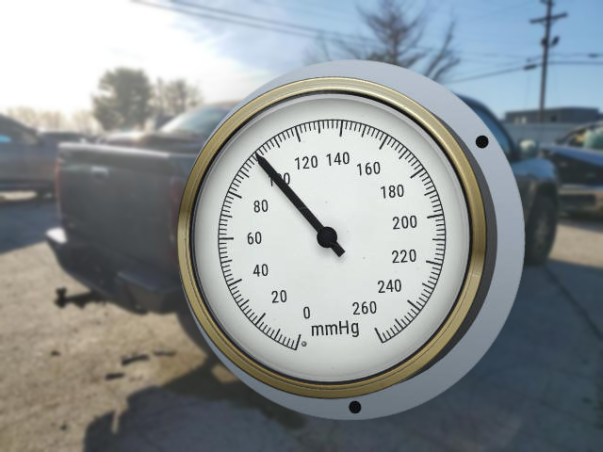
mmHg 100
